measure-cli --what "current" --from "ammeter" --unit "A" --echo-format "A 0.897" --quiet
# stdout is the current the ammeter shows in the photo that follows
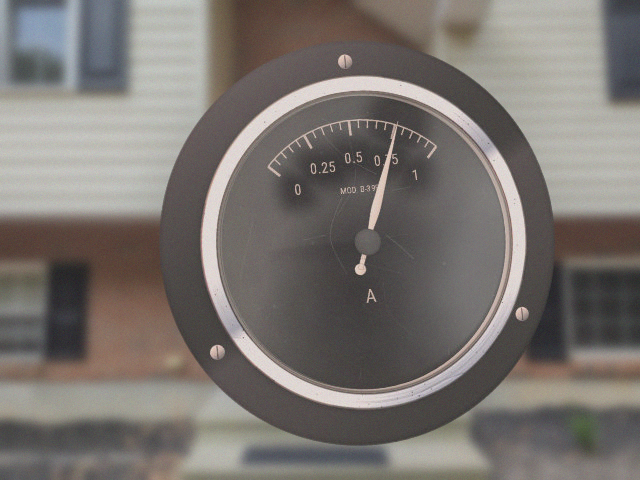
A 0.75
